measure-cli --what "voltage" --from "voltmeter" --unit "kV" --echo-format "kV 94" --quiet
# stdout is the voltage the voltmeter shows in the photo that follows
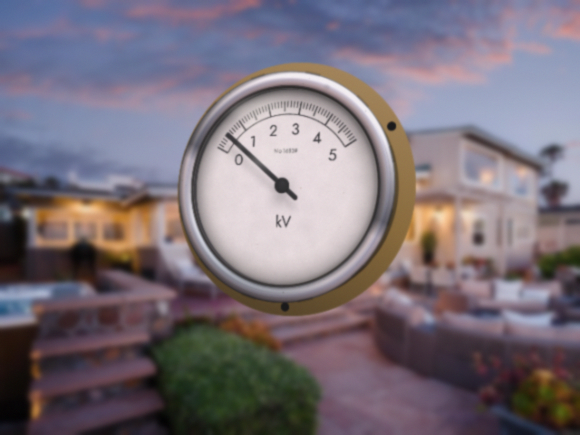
kV 0.5
